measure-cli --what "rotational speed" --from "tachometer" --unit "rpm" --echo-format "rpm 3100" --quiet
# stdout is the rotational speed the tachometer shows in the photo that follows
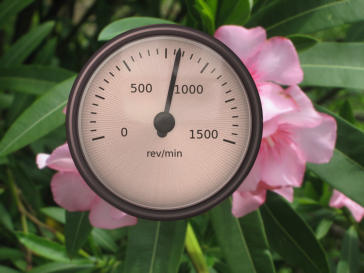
rpm 825
